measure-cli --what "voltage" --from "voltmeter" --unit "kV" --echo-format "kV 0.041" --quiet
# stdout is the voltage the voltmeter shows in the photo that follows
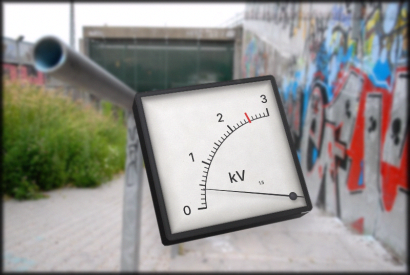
kV 0.4
